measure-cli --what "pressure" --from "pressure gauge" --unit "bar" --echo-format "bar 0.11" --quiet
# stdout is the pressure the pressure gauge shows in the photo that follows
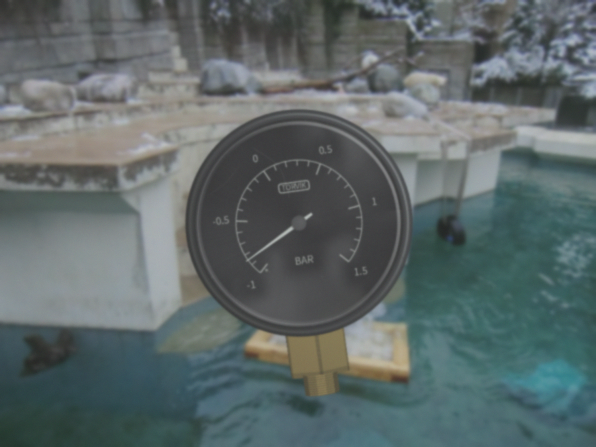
bar -0.85
